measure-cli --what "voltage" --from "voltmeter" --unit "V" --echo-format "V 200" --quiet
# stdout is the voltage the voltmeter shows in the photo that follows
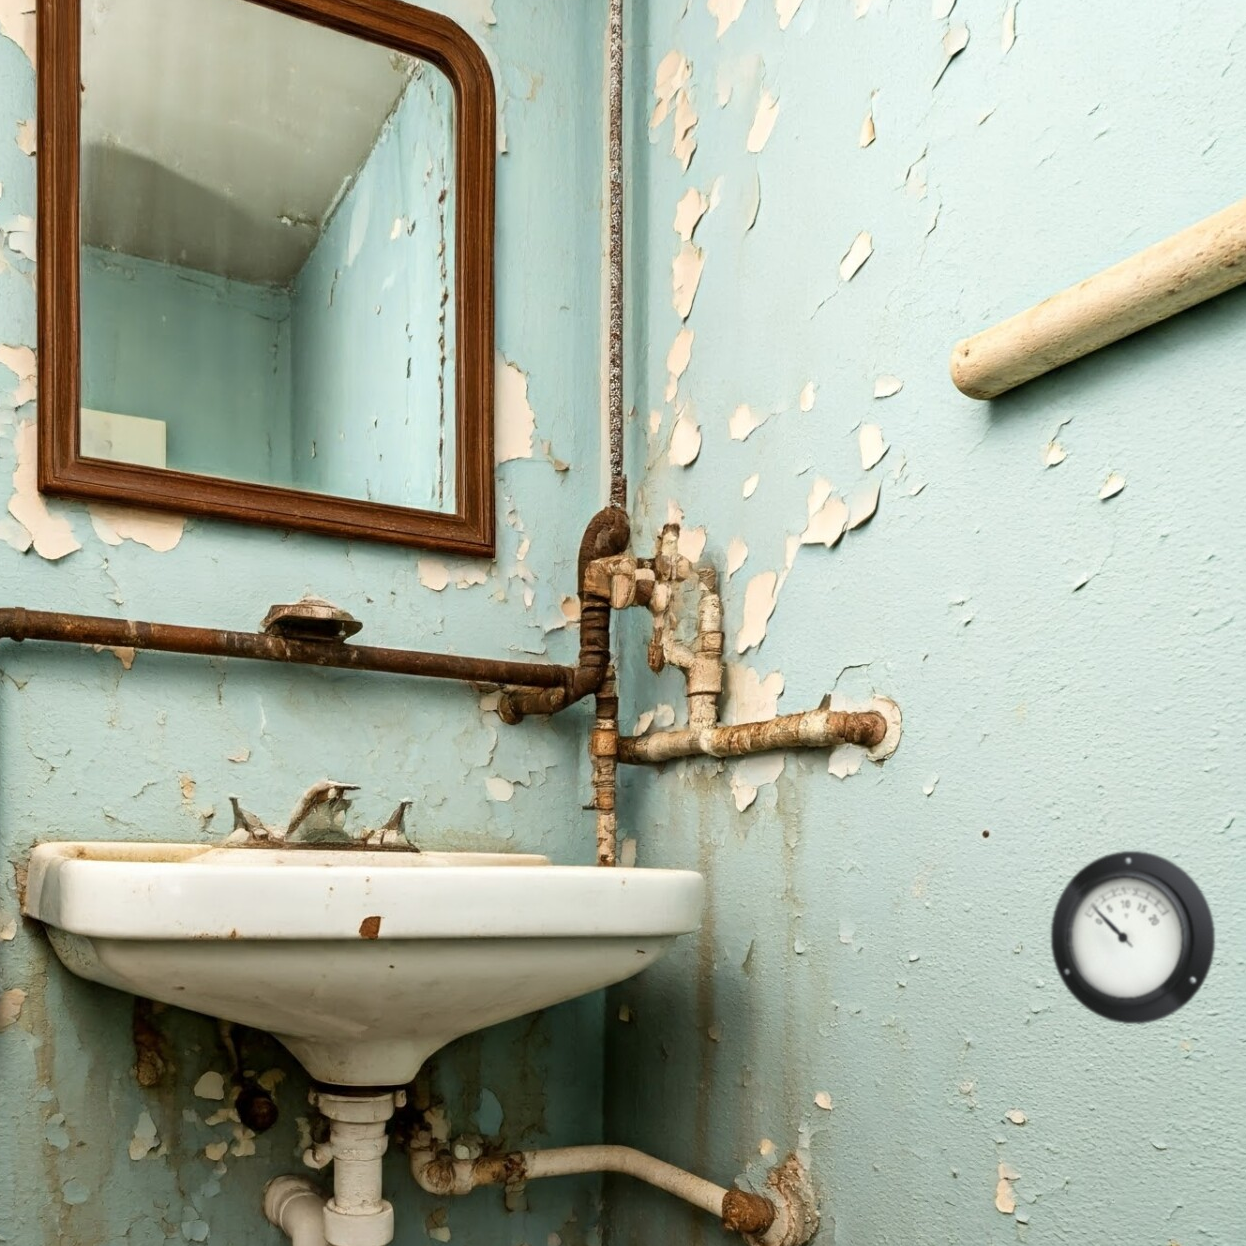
V 2.5
